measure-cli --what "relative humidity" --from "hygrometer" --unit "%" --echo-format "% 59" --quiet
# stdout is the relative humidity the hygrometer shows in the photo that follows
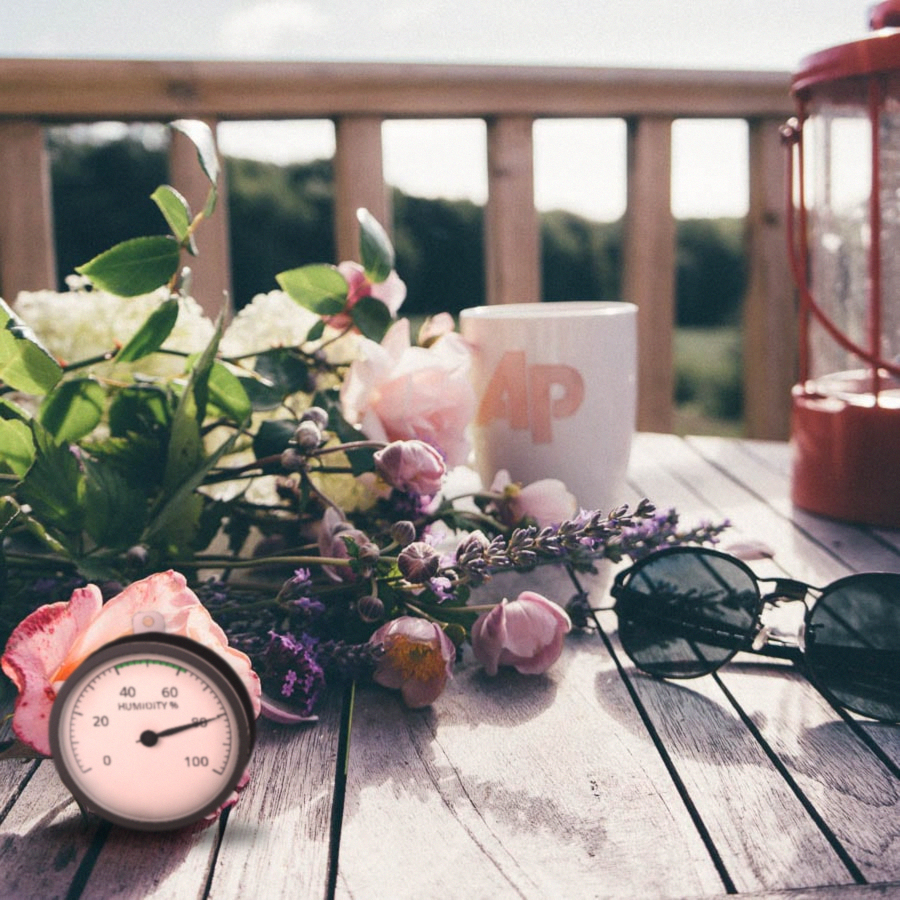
% 80
